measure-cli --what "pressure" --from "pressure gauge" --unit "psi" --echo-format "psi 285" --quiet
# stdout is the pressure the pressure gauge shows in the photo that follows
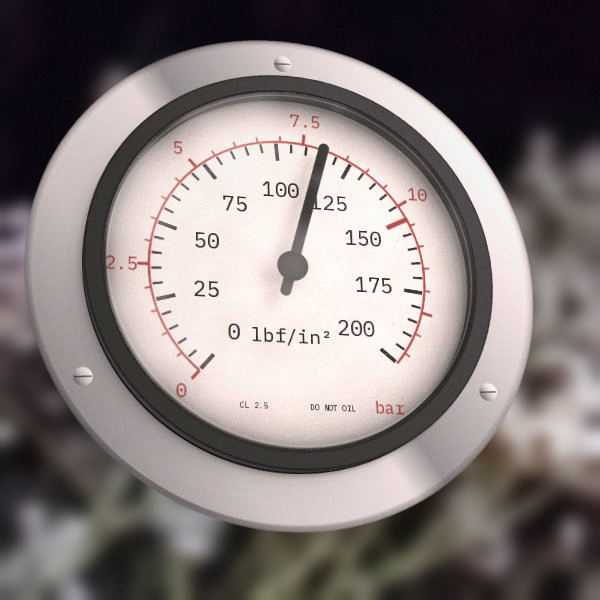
psi 115
